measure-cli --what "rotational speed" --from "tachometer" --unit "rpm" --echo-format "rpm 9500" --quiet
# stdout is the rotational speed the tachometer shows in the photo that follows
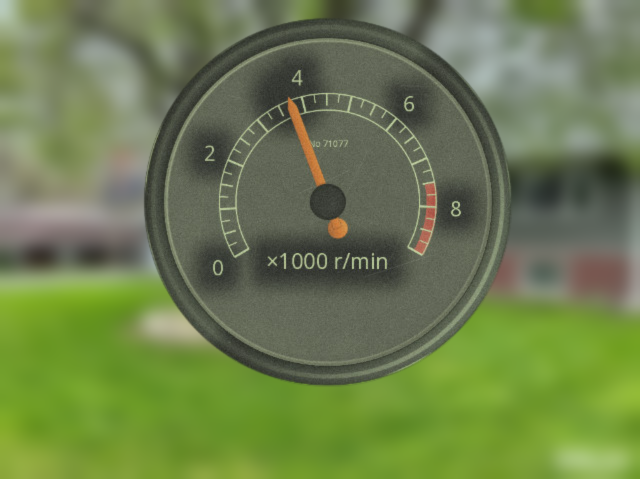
rpm 3750
